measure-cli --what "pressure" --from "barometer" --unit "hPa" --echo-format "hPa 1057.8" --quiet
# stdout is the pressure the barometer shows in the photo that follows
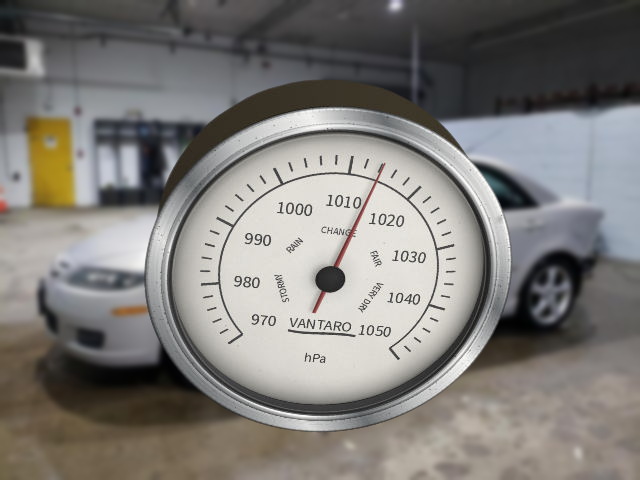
hPa 1014
